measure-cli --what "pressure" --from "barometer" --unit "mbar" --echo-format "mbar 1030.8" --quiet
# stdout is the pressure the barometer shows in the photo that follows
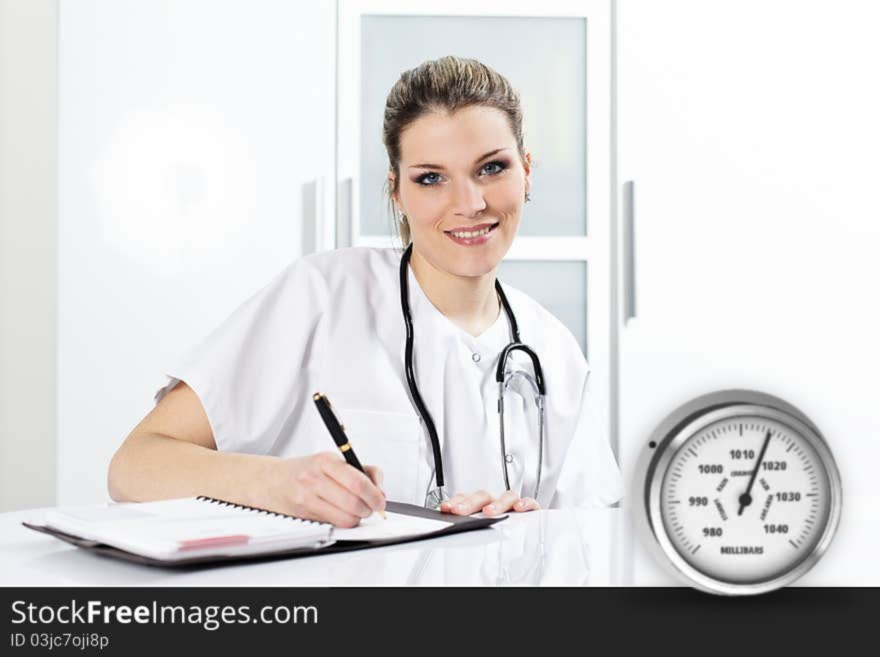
mbar 1015
